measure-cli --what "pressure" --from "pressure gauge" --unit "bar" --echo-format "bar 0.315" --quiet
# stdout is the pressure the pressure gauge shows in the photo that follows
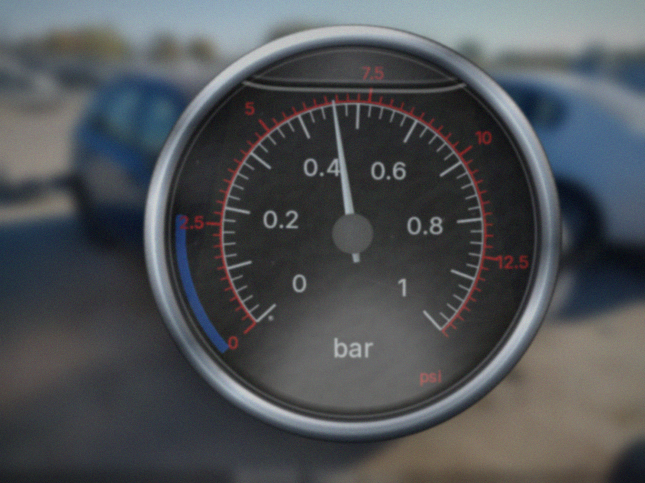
bar 0.46
